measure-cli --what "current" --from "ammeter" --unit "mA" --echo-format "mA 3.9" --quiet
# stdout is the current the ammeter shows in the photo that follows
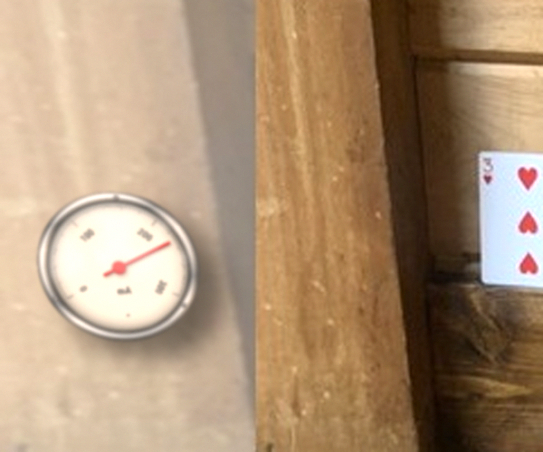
mA 230
